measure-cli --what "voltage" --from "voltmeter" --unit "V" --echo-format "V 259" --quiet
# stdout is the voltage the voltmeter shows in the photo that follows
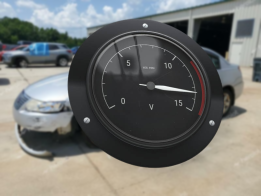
V 13.5
